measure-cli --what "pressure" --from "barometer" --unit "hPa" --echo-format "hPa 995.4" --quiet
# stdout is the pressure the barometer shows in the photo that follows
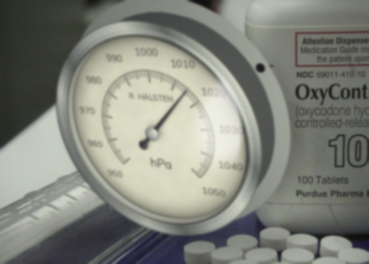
hPa 1015
